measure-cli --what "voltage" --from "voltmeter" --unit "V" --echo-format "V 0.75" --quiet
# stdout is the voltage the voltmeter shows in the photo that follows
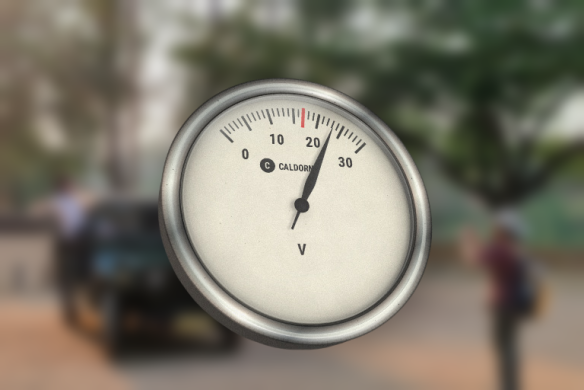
V 23
